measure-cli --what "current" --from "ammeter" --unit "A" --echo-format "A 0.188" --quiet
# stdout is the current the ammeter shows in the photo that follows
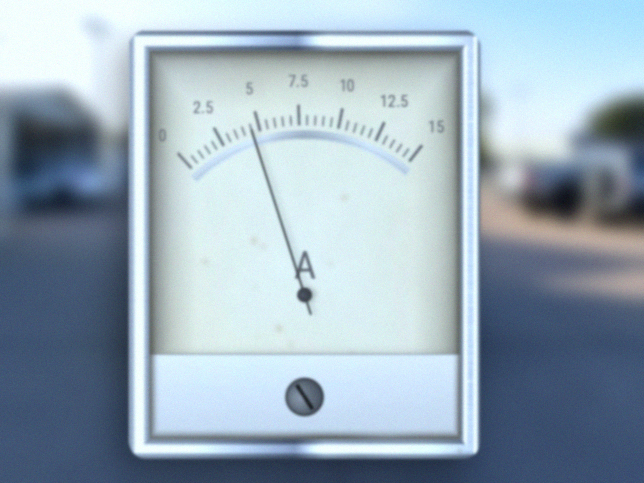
A 4.5
